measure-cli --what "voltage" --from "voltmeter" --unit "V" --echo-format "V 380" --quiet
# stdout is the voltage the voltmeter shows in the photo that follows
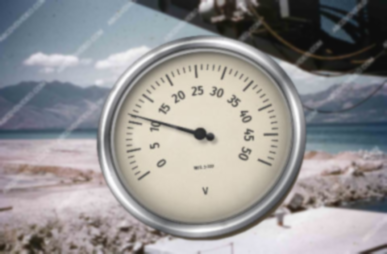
V 11
